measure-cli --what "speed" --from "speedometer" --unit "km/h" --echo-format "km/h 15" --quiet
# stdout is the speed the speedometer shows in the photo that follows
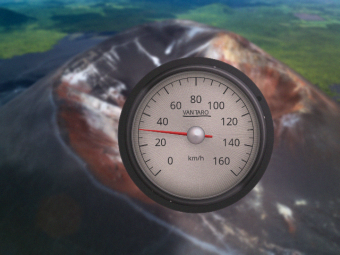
km/h 30
